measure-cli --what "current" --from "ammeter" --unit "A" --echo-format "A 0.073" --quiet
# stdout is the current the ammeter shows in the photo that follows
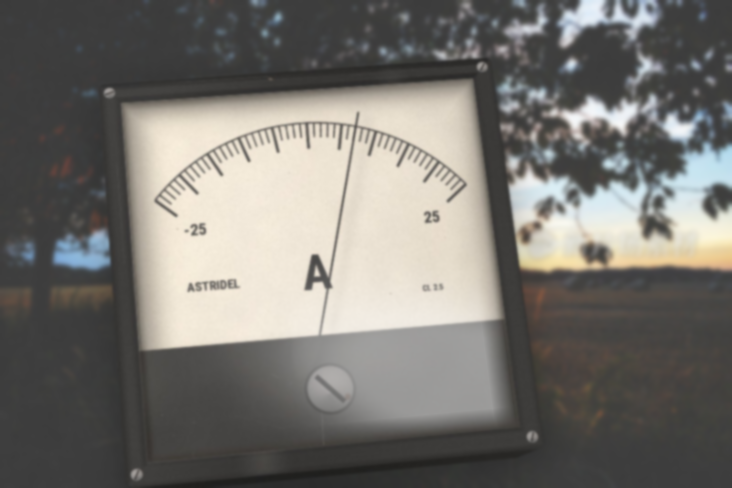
A 7
